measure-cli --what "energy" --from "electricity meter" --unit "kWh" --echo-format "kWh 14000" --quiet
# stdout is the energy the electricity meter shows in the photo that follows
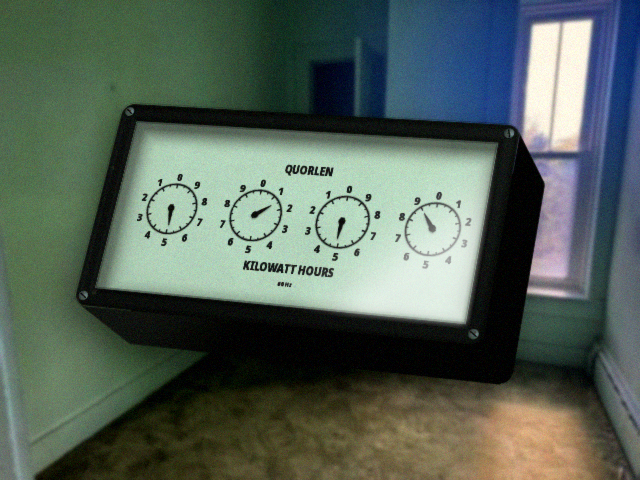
kWh 5149
